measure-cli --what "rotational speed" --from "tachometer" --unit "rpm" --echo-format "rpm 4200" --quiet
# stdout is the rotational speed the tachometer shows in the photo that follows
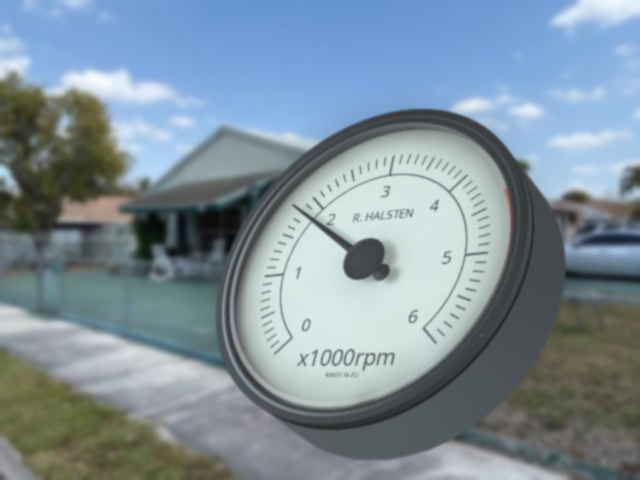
rpm 1800
